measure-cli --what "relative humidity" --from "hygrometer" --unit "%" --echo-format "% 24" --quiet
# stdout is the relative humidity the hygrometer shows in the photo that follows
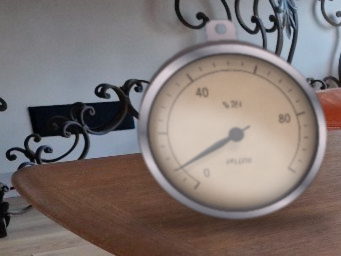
% 8
